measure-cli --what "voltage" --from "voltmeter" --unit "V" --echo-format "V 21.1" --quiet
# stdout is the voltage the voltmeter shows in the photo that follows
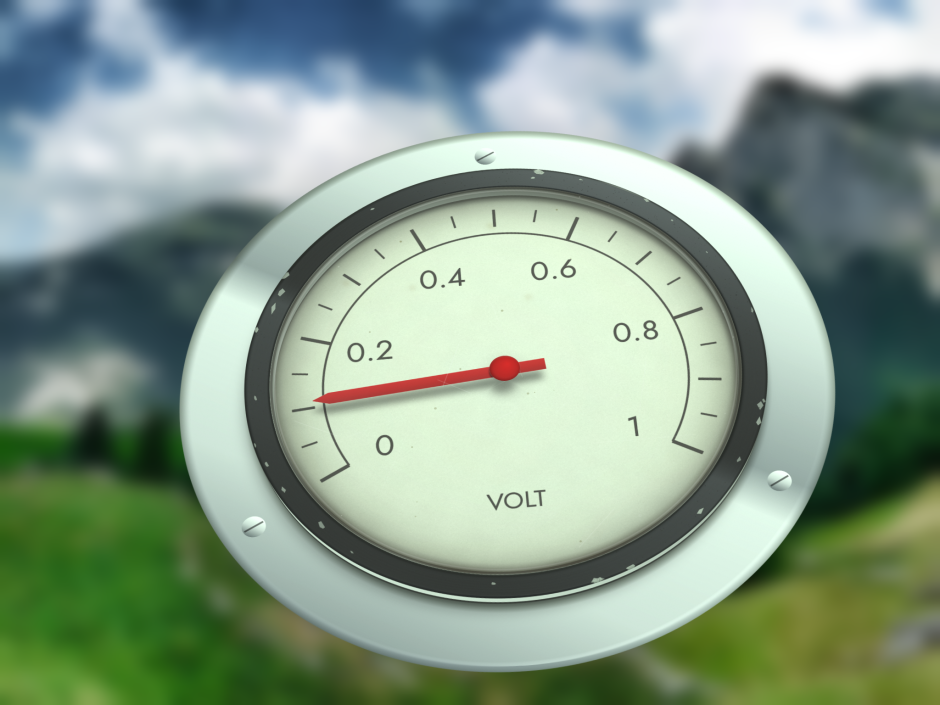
V 0.1
